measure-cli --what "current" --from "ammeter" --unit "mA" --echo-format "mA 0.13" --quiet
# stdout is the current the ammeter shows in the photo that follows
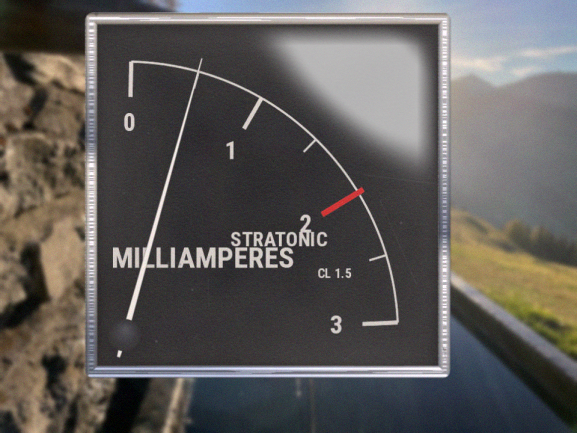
mA 0.5
